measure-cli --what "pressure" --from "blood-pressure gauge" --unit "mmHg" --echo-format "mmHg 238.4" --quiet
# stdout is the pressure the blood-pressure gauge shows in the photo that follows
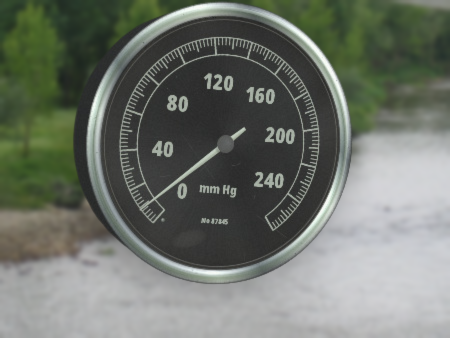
mmHg 10
